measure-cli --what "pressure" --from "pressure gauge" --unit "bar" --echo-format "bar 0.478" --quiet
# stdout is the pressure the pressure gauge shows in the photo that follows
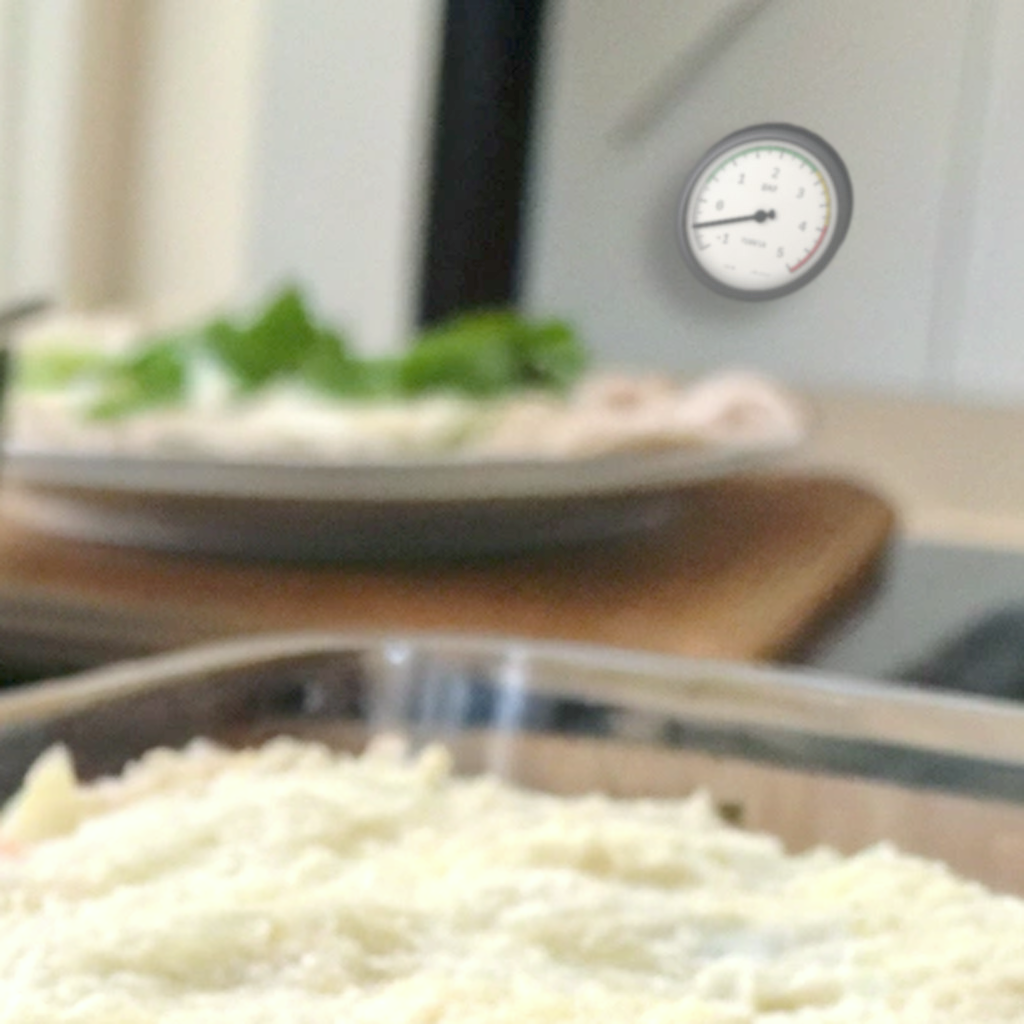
bar -0.5
